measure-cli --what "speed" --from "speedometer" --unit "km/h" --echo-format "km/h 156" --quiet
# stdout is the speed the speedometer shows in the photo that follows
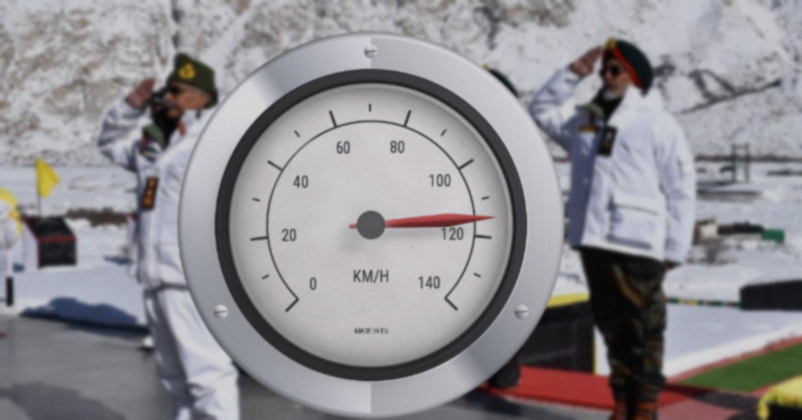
km/h 115
